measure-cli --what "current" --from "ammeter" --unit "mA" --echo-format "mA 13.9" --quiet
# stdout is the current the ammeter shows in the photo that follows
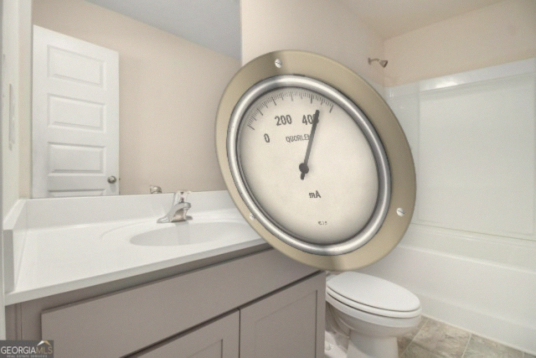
mA 450
